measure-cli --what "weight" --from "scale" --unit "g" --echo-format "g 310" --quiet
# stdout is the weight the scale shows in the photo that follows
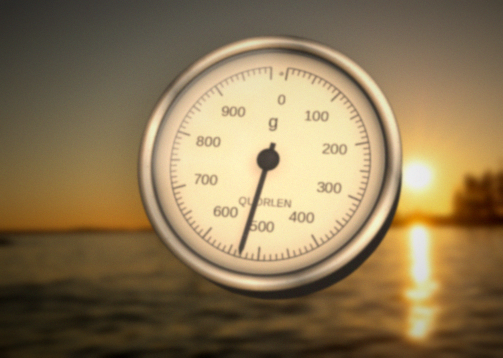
g 530
